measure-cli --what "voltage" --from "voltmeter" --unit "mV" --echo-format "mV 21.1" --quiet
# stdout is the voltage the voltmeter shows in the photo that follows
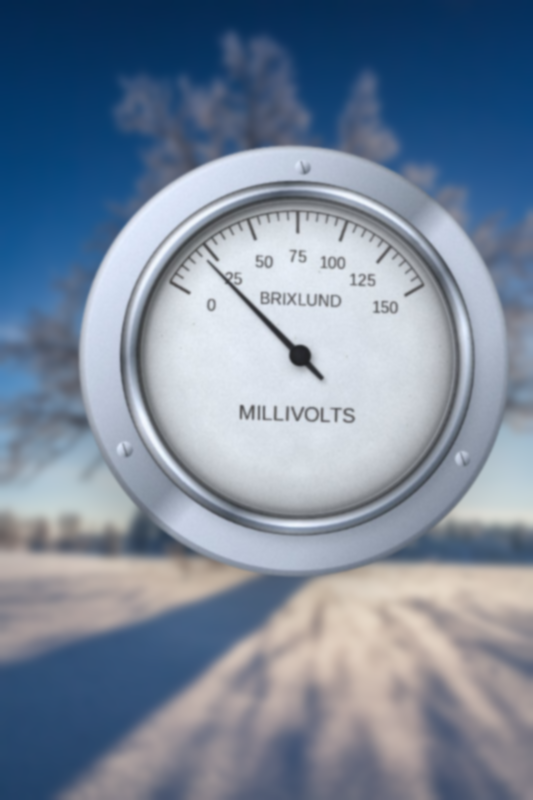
mV 20
